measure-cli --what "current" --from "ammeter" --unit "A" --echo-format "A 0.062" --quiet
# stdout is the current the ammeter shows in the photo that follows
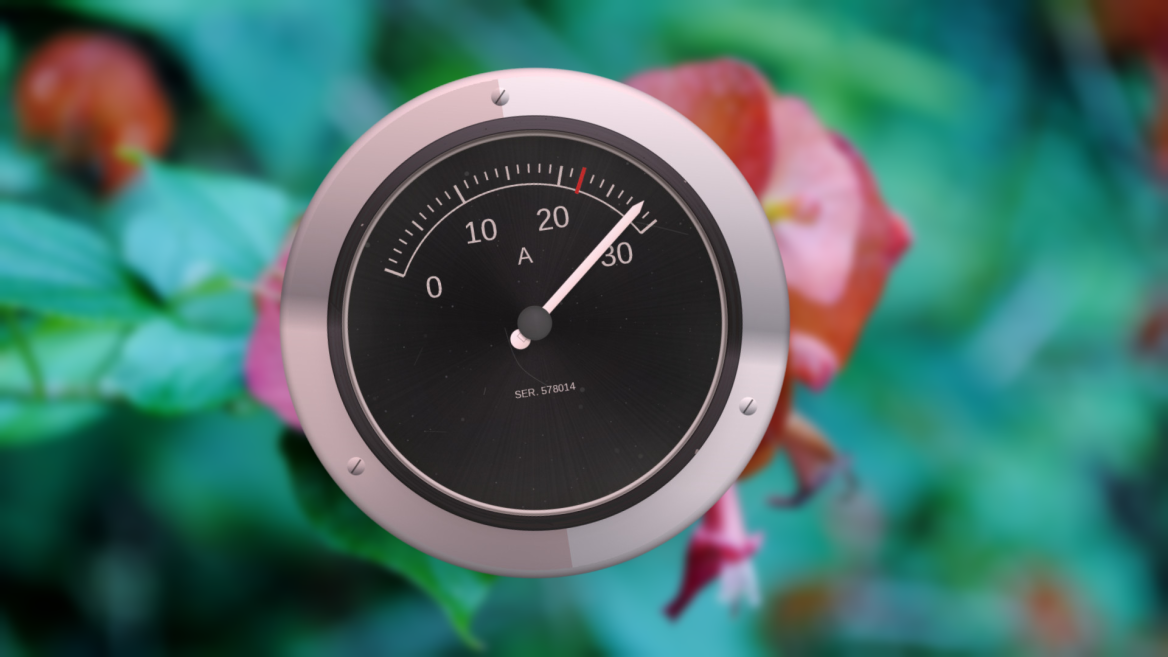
A 28
